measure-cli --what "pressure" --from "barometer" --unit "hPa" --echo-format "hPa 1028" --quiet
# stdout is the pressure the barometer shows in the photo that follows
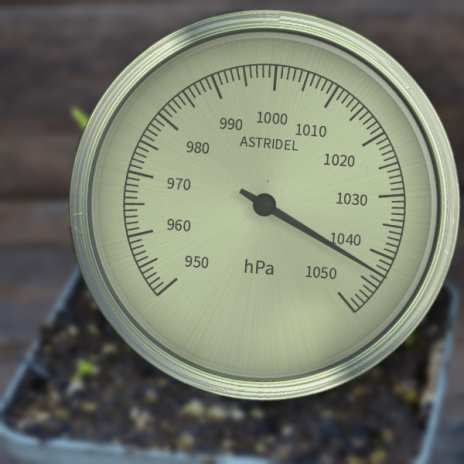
hPa 1043
